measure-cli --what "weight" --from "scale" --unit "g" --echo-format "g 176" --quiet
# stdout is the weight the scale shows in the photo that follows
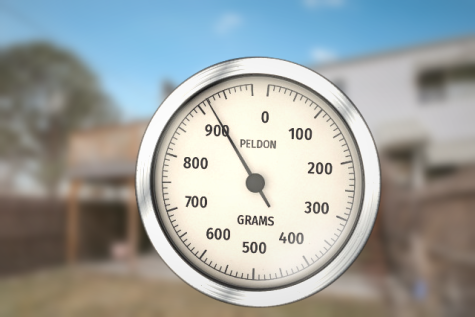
g 920
